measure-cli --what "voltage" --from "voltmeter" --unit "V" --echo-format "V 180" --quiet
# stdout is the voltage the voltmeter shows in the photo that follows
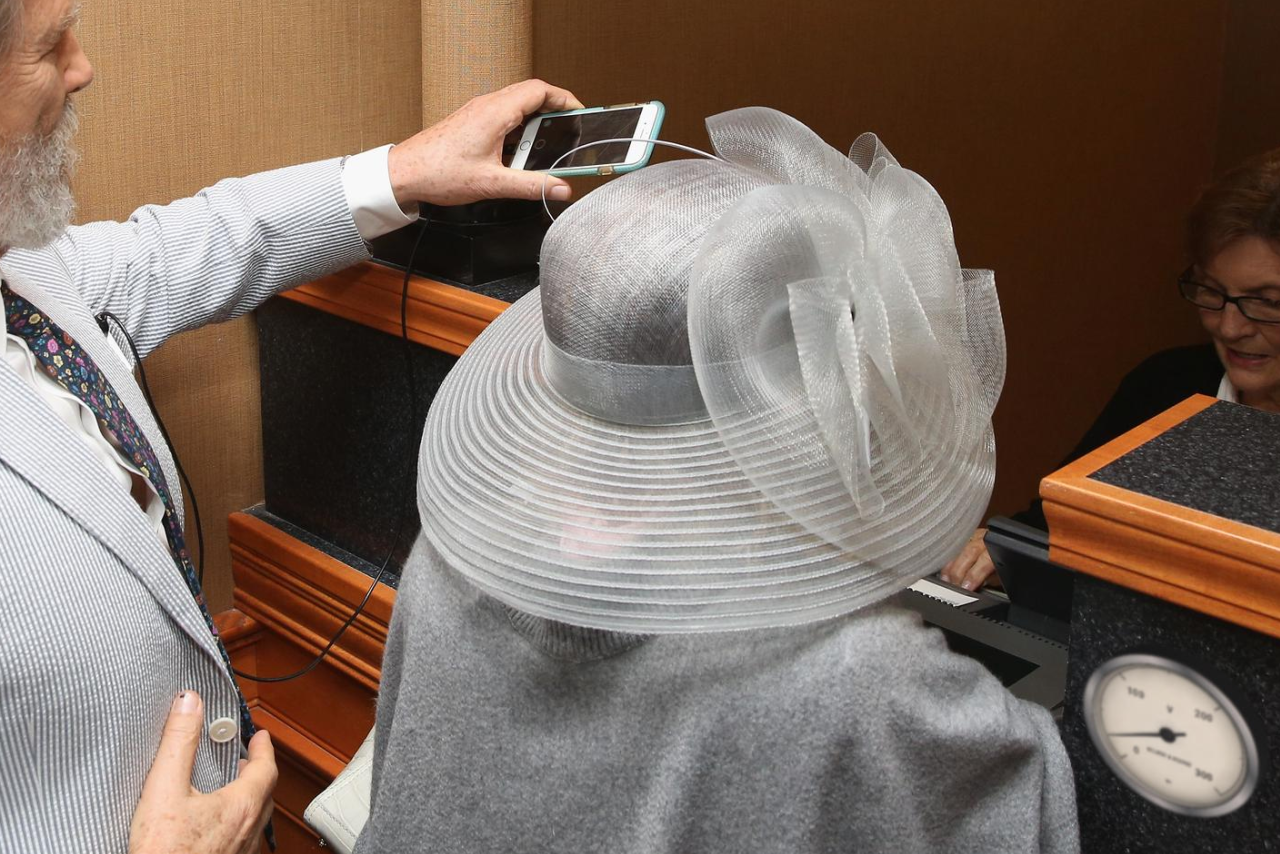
V 25
